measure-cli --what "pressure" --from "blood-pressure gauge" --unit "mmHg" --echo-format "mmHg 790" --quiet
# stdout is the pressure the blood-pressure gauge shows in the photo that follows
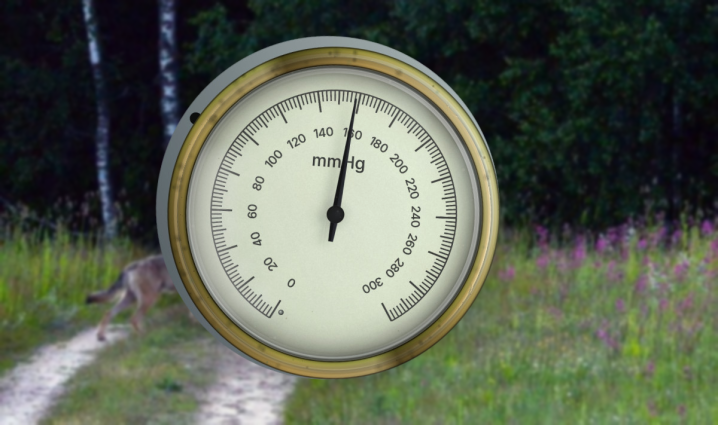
mmHg 158
